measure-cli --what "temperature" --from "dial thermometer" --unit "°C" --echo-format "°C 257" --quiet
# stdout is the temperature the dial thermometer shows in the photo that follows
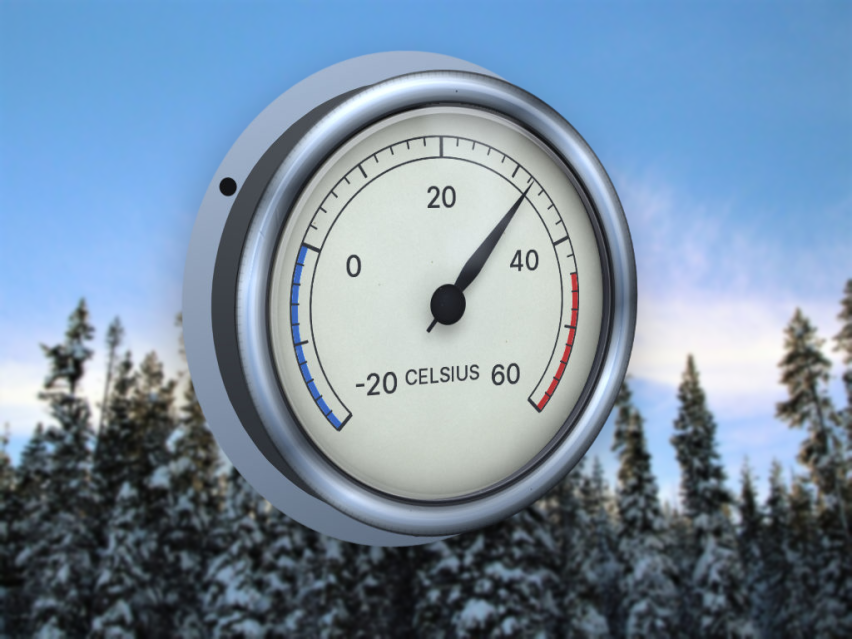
°C 32
